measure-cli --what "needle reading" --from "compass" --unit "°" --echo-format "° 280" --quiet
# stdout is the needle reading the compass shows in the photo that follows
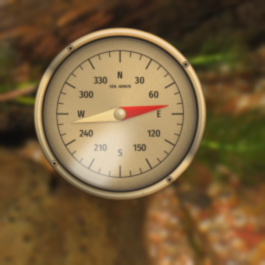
° 80
